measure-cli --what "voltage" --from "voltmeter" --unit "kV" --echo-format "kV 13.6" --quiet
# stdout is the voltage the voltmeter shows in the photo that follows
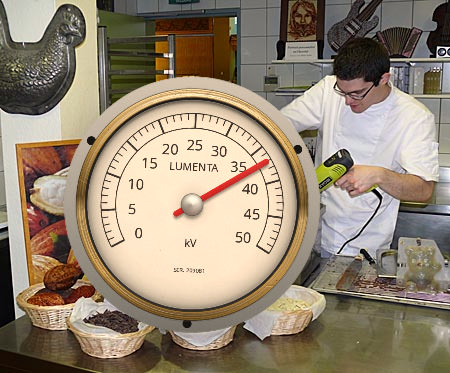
kV 37
